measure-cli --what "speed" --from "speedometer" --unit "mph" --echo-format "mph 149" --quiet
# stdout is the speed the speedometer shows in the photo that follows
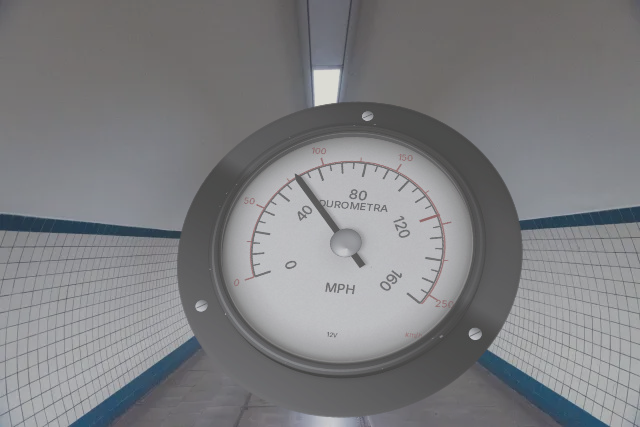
mph 50
